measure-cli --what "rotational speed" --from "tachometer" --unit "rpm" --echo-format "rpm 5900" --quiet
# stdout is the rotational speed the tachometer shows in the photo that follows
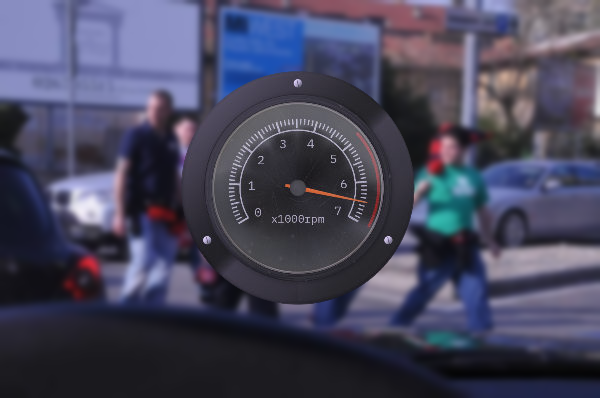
rpm 6500
